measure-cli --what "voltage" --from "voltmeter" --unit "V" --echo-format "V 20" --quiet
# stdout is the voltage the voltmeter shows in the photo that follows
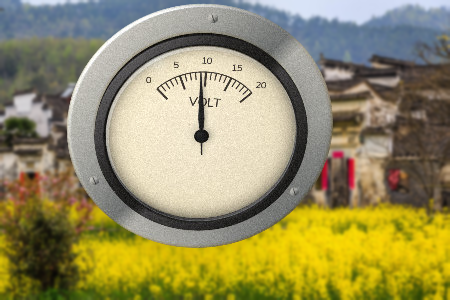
V 9
